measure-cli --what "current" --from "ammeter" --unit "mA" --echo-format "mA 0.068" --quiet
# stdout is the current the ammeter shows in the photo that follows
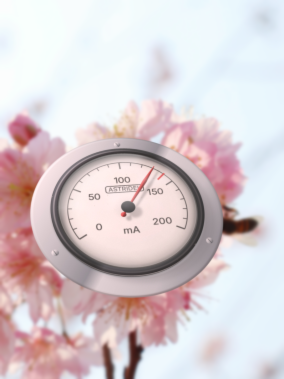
mA 130
